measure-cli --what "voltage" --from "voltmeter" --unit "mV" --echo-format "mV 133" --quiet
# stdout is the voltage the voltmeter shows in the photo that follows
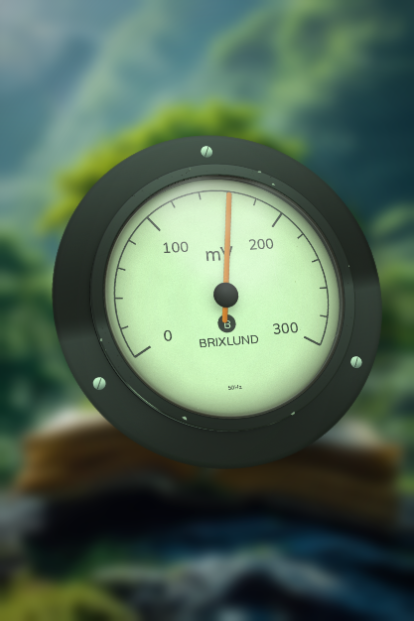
mV 160
